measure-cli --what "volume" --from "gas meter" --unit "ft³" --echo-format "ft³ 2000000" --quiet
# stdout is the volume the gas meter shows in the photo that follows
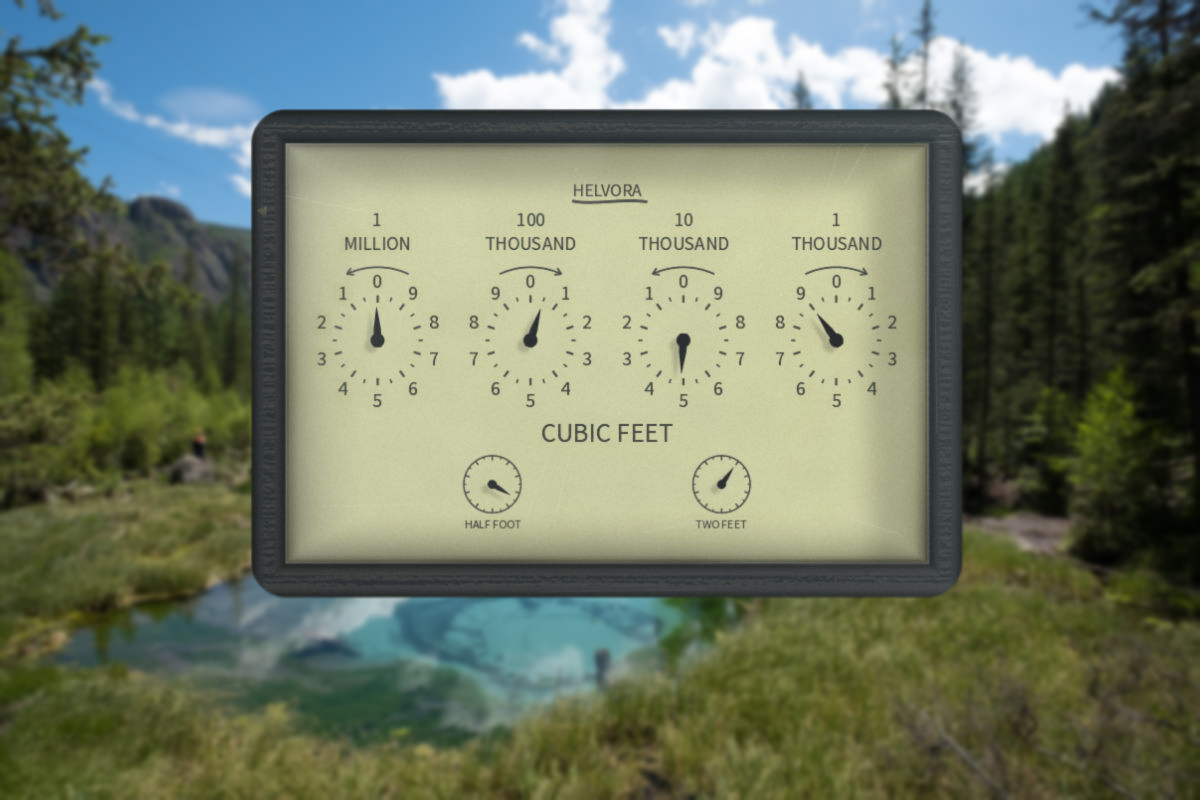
ft³ 4900
